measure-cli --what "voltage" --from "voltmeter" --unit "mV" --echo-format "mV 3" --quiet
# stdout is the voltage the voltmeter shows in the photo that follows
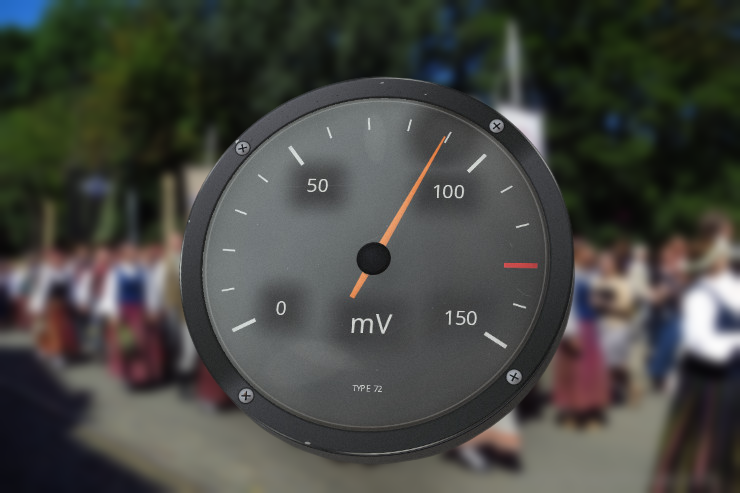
mV 90
